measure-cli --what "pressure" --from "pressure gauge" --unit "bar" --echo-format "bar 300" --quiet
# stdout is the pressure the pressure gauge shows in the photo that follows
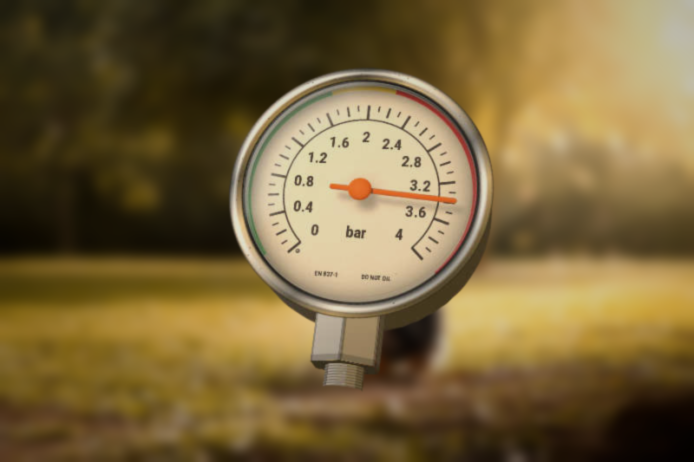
bar 3.4
